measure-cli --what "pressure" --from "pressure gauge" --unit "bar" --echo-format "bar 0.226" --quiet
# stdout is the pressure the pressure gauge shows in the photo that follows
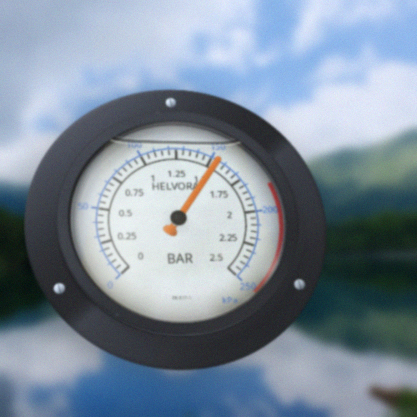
bar 1.55
